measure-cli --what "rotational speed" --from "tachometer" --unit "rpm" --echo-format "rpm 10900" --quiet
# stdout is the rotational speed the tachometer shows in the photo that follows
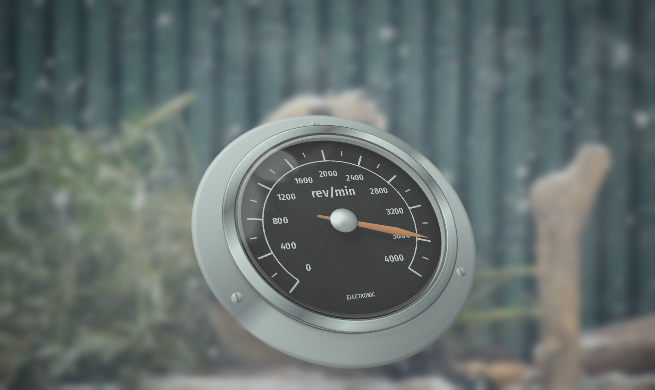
rpm 3600
